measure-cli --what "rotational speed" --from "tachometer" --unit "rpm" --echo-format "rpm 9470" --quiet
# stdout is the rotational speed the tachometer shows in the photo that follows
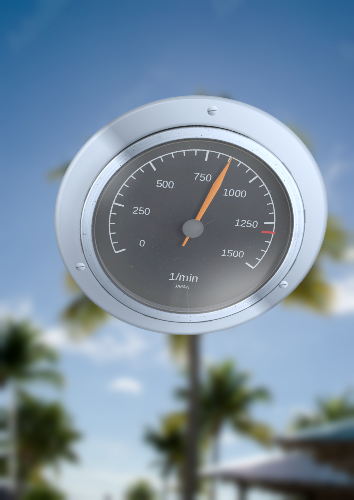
rpm 850
